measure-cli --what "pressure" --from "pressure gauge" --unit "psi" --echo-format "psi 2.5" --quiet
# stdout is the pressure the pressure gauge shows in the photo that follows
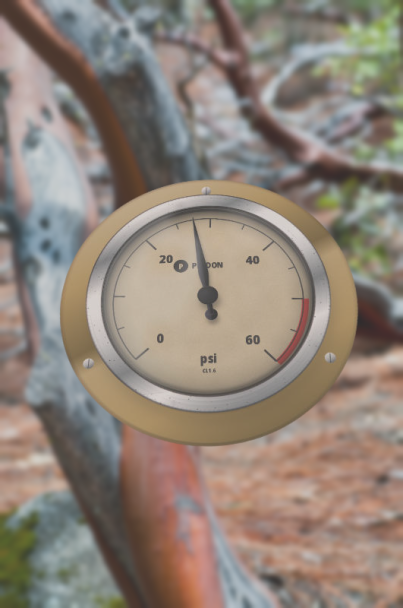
psi 27.5
